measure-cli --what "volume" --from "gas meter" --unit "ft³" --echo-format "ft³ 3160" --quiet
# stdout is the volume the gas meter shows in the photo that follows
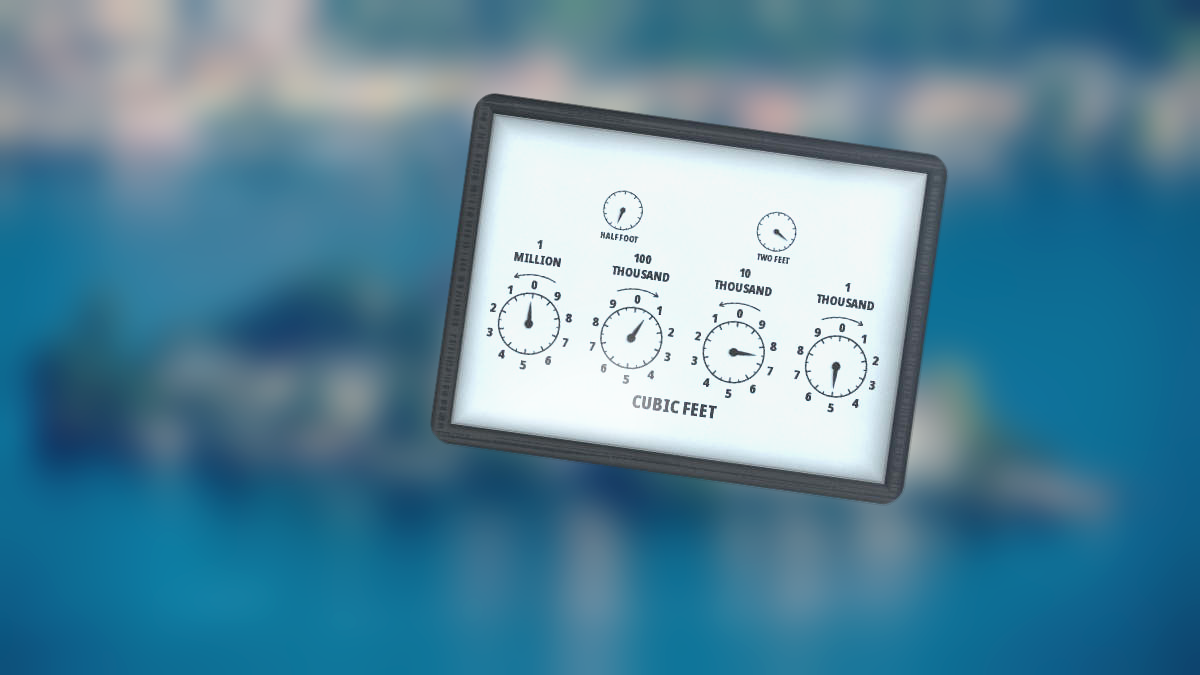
ft³ 7500
